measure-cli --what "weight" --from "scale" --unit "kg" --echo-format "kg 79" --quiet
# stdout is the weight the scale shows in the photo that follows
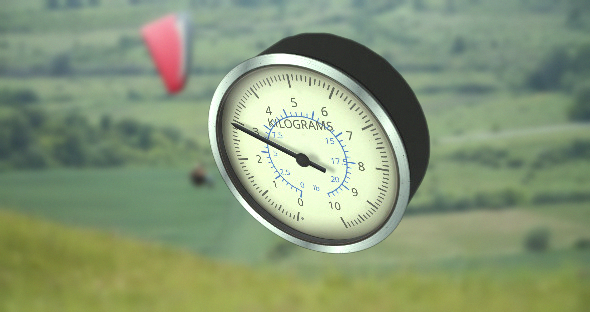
kg 3
